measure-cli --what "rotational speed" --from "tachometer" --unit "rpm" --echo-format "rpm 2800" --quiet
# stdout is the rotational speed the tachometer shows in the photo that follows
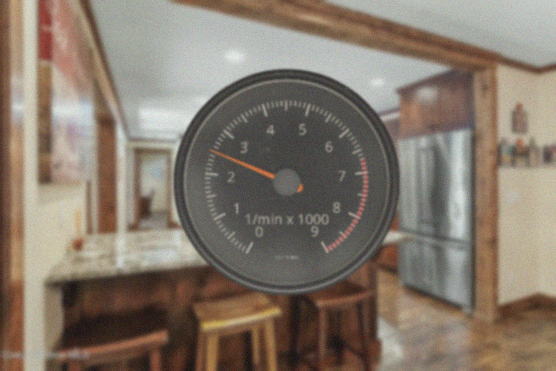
rpm 2500
